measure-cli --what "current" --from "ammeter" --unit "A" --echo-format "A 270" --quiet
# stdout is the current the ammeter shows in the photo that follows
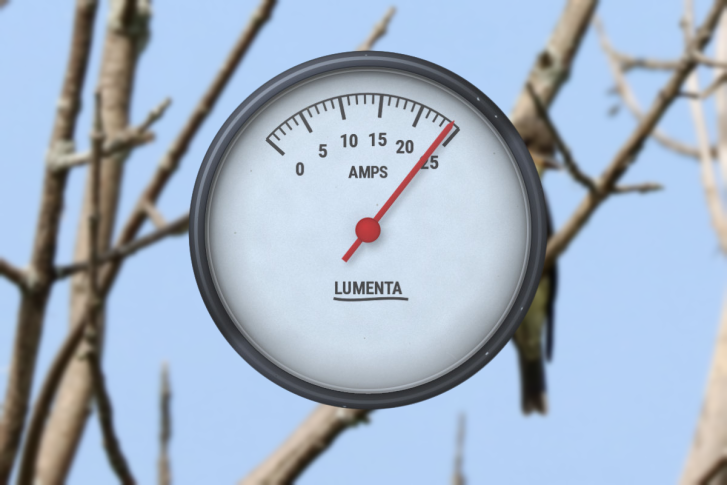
A 24
